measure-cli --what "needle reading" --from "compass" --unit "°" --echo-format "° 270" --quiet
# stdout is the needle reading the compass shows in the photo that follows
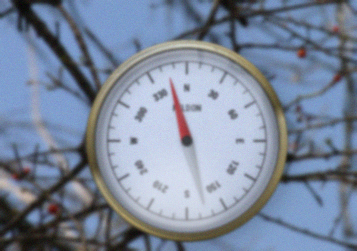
° 345
